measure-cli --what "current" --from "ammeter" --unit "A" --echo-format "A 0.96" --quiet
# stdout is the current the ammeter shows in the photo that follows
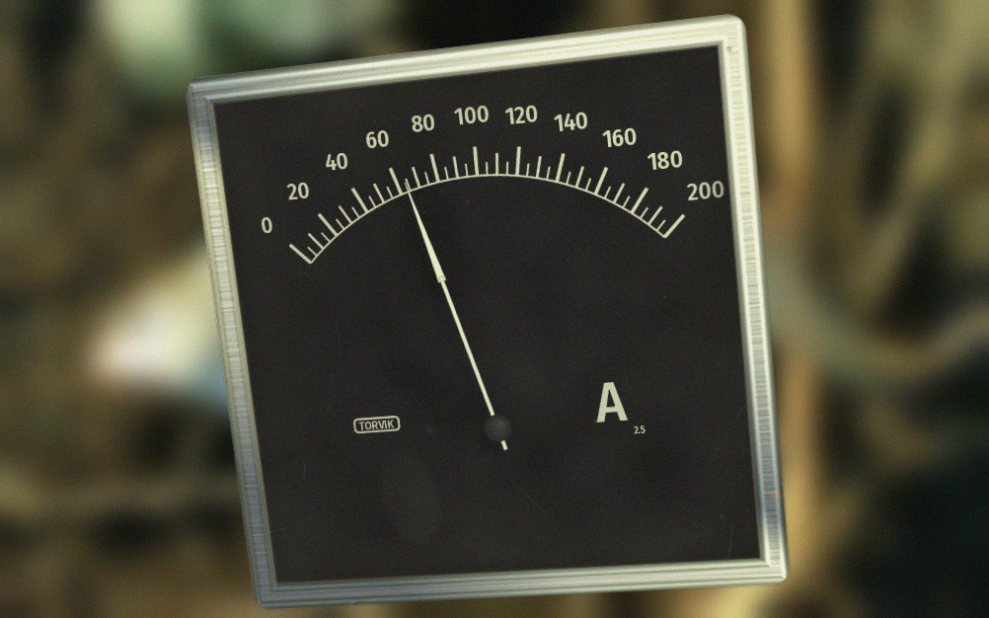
A 65
